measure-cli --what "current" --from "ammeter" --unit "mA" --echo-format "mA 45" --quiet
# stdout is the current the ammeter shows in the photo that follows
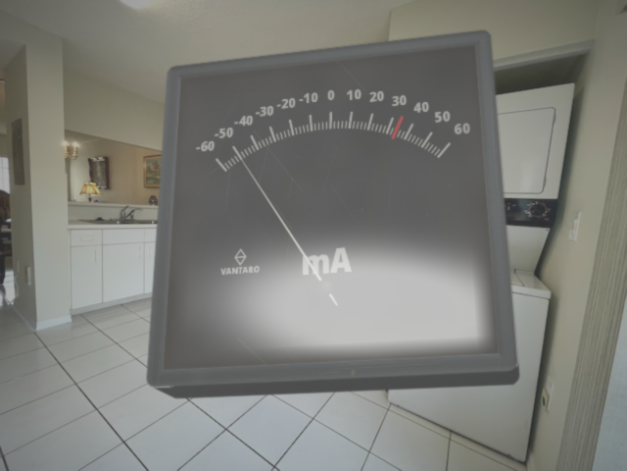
mA -50
